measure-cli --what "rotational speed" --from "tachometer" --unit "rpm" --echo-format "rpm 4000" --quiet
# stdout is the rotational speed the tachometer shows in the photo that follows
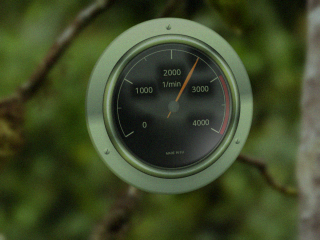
rpm 2500
